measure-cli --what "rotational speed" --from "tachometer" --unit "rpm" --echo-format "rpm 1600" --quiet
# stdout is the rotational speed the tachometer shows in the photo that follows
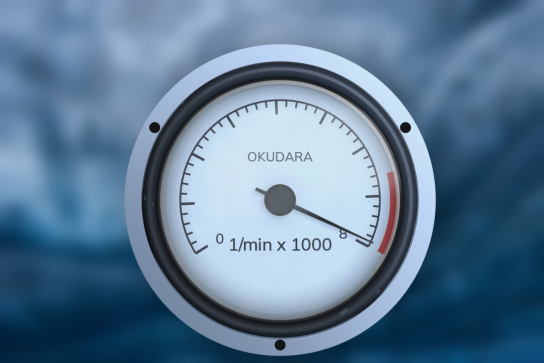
rpm 7900
